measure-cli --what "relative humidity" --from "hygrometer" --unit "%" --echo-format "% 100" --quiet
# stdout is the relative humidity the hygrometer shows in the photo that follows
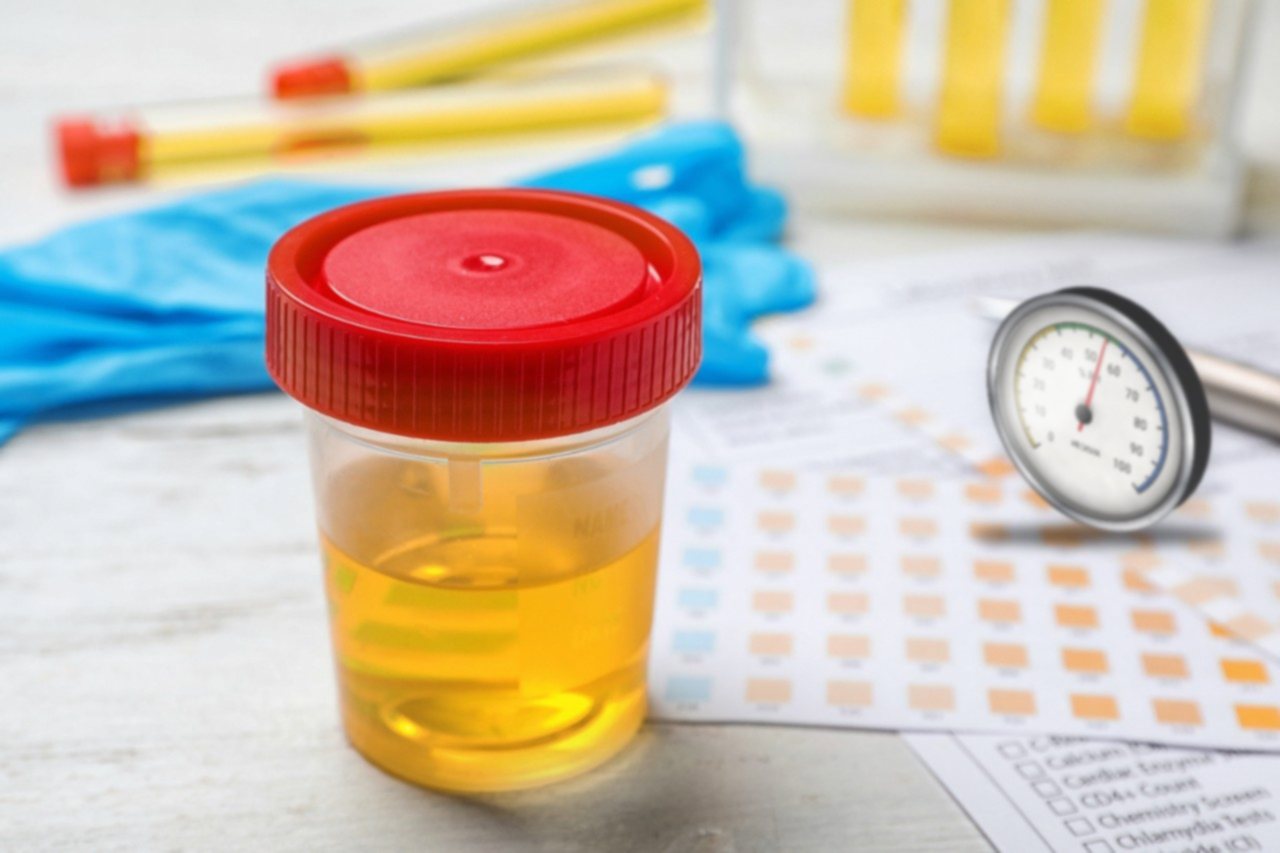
% 55
